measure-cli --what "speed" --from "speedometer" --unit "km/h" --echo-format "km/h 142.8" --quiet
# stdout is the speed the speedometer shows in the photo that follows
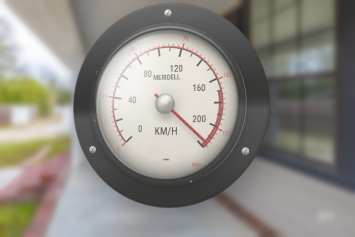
km/h 215
